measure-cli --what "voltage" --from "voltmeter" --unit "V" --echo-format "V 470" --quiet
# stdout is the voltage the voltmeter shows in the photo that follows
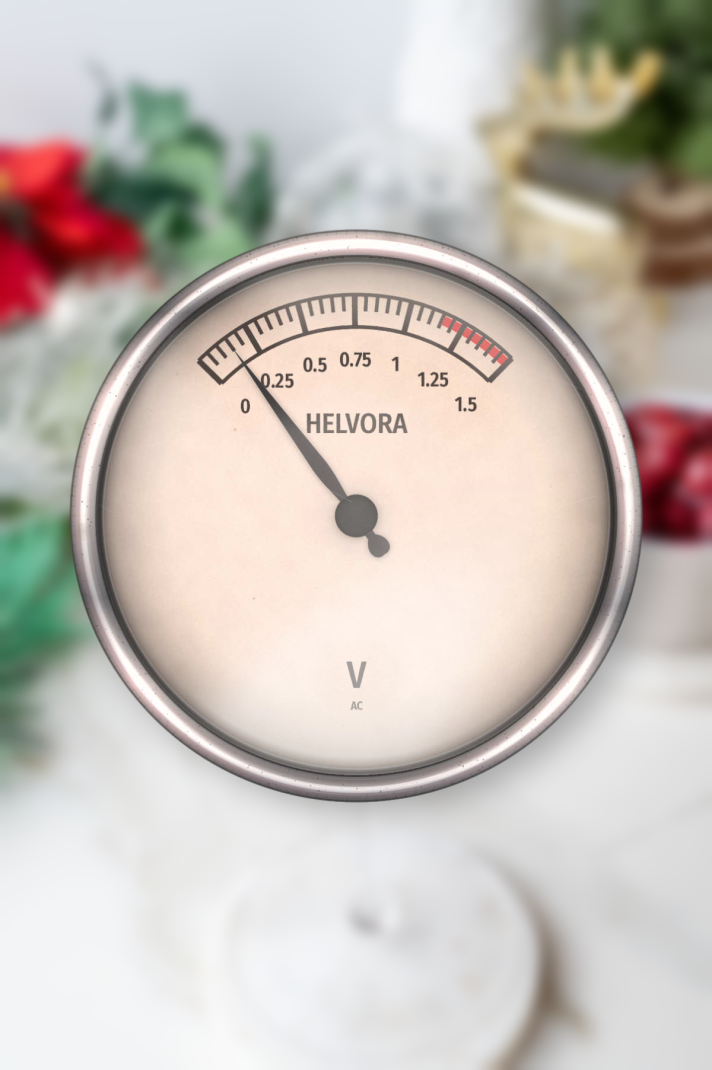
V 0.15
